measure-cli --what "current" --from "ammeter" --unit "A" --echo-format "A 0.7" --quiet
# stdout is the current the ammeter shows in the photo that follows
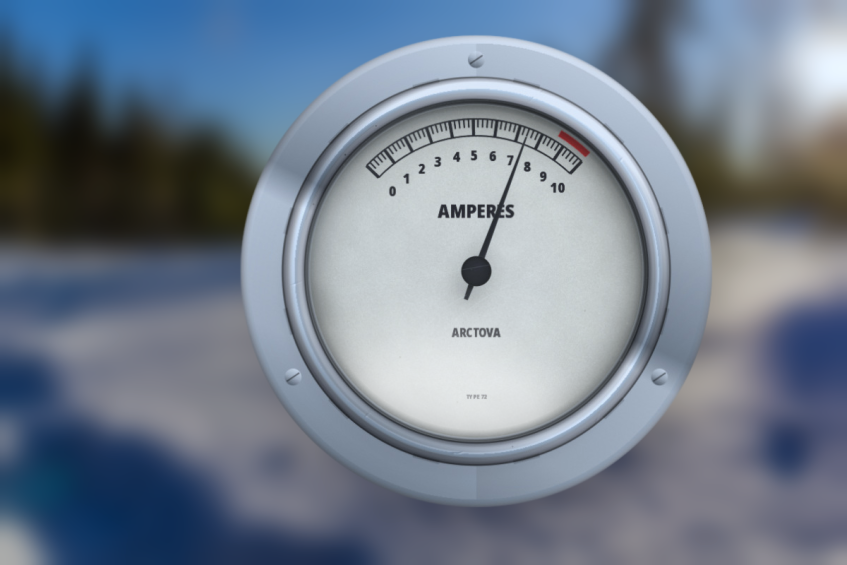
A 7.4
